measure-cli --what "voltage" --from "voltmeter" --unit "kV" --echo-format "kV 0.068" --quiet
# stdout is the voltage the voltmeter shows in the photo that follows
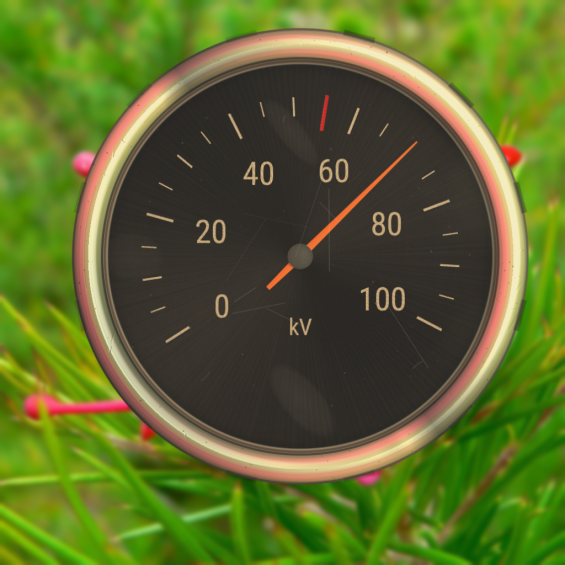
kV 70
